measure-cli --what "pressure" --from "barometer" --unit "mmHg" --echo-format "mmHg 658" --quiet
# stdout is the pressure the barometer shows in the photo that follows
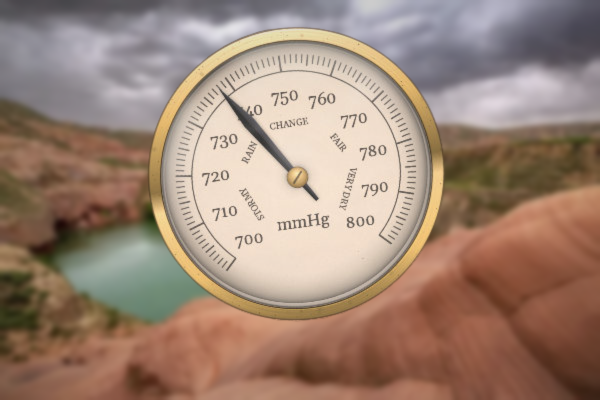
mmHg 738
